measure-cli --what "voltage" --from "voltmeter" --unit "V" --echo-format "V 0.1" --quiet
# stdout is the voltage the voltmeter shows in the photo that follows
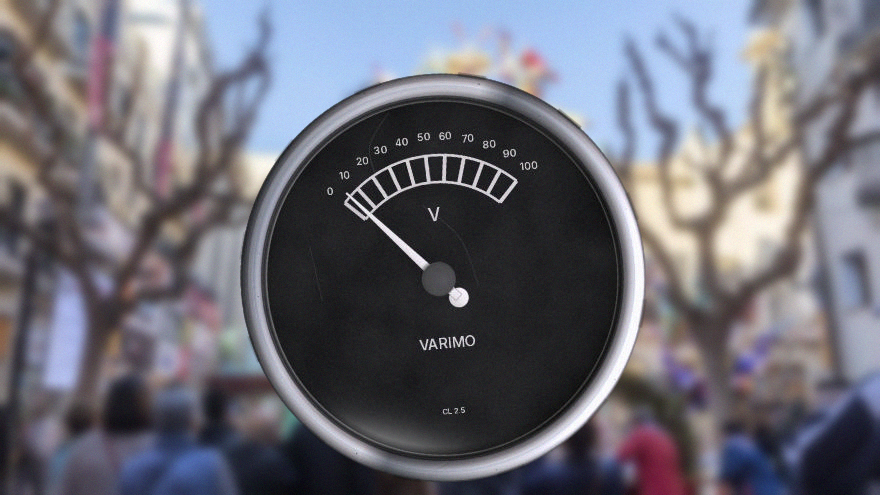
V 5
